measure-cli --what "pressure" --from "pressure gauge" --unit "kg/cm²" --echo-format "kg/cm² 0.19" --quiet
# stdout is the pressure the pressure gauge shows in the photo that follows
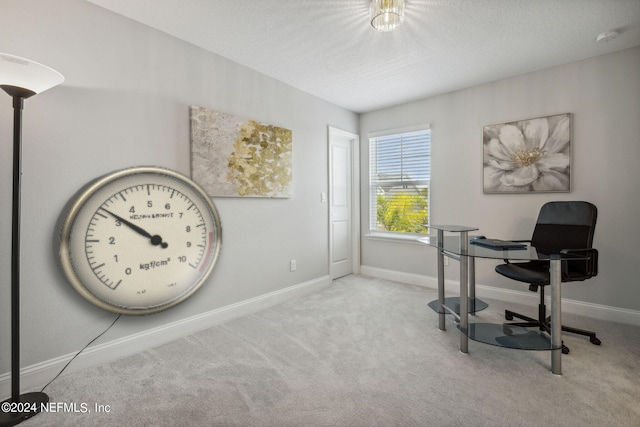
kg/cm² 3.2
